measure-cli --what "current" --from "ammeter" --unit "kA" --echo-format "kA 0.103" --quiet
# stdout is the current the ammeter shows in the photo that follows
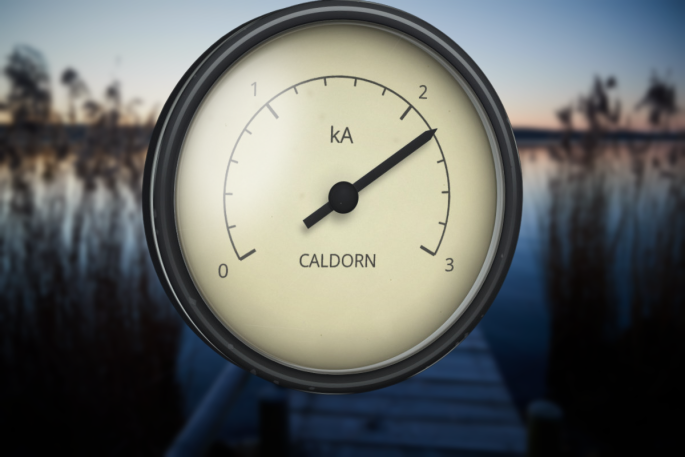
kA 2.2
